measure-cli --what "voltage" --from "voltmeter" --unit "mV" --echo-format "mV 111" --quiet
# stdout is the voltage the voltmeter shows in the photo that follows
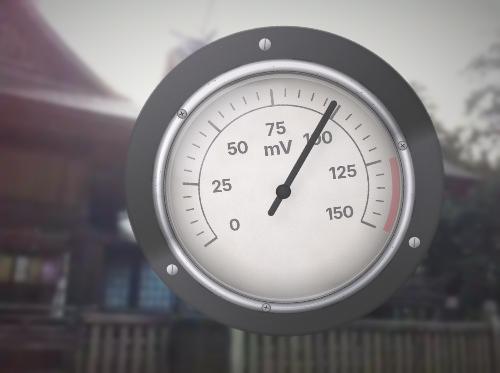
mV 97.5
